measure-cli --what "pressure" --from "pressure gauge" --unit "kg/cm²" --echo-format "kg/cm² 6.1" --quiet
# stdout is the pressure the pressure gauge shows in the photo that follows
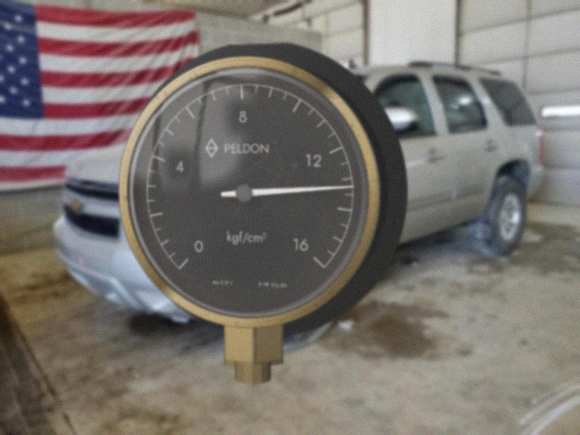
kg/cm² 13.25
